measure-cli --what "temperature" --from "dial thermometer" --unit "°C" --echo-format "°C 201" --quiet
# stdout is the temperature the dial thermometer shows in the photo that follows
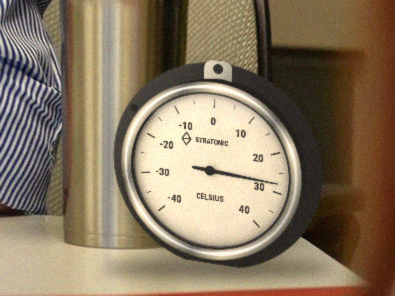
°C 27.5
